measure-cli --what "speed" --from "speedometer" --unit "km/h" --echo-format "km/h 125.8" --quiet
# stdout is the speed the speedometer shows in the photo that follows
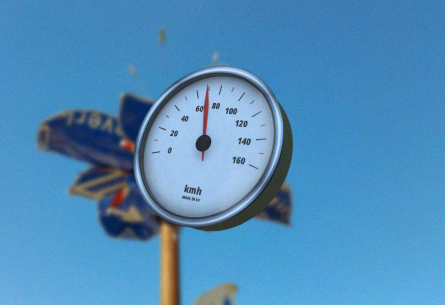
km/h 70
